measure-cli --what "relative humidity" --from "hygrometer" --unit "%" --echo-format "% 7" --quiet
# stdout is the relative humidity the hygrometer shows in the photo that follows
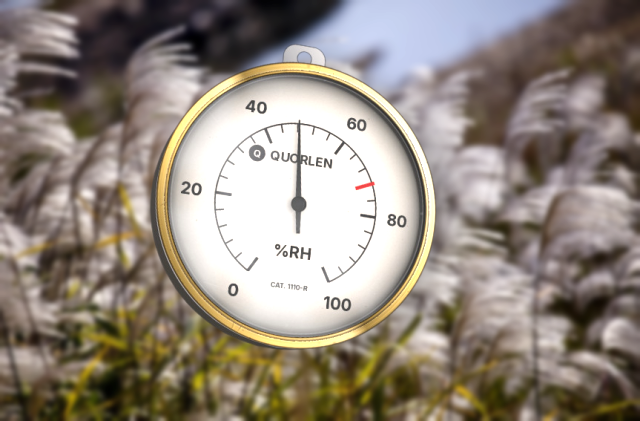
% 48
